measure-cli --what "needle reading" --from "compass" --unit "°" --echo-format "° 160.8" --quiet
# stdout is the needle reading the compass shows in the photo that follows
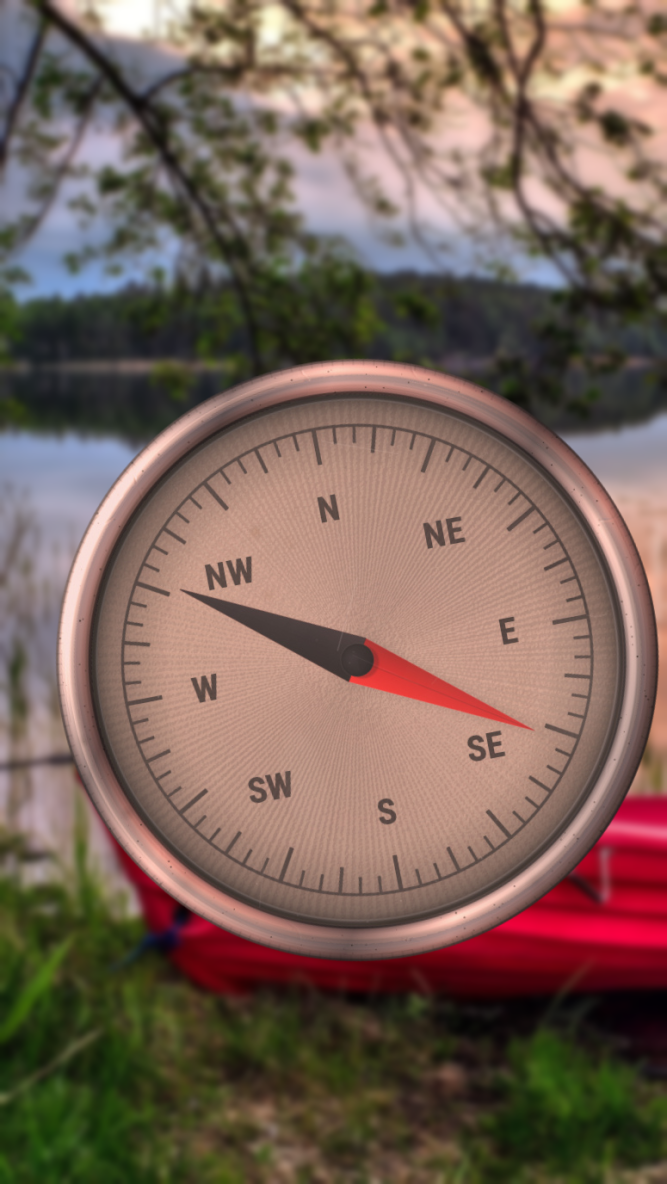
° 122.5
